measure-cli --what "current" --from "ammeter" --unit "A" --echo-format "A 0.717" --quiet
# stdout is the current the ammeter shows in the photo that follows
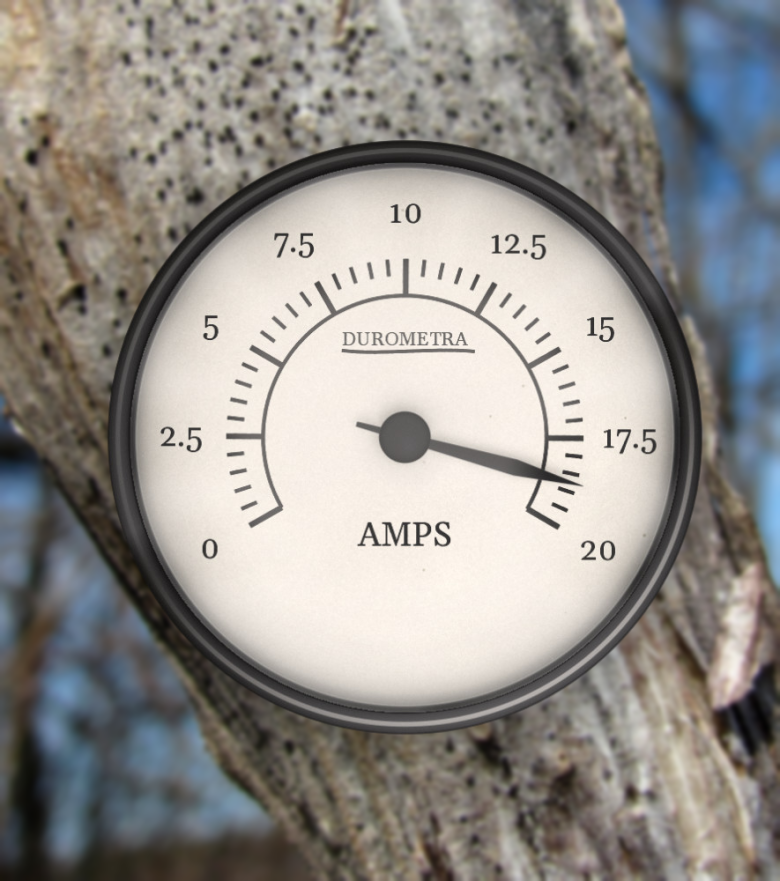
A 18.75
